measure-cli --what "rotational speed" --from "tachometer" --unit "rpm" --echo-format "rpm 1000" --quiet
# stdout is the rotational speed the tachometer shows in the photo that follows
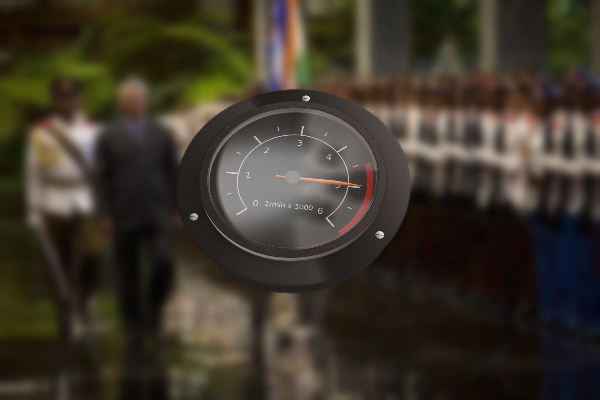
rpm 5000
